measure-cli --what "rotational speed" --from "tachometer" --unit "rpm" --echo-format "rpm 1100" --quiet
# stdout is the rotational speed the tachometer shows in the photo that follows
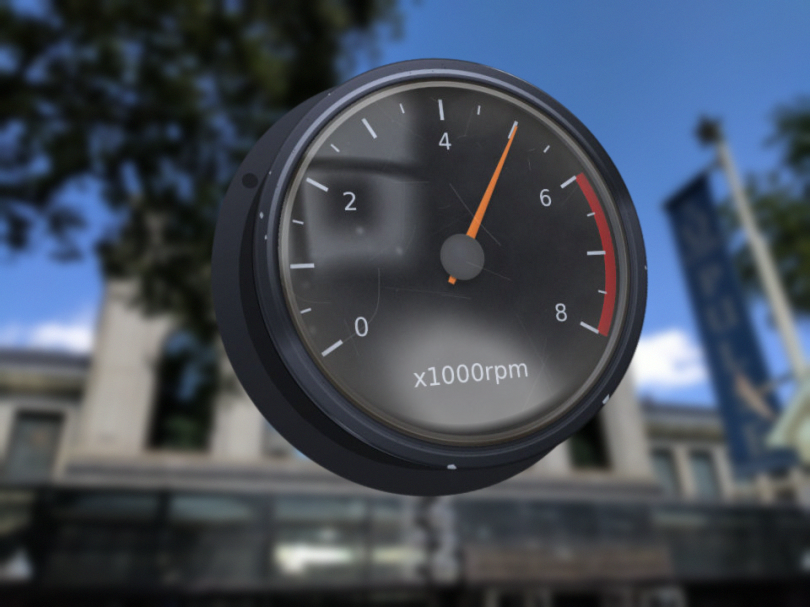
rpm 5000
